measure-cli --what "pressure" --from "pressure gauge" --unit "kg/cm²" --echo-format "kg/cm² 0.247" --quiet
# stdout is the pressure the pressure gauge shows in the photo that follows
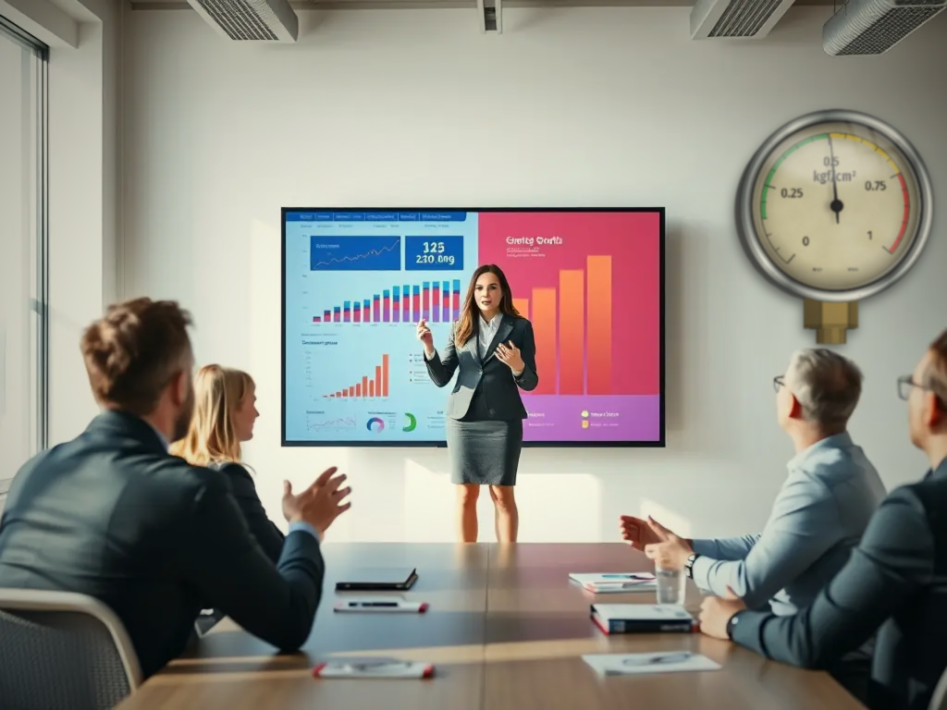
kg/cm² 0.5
